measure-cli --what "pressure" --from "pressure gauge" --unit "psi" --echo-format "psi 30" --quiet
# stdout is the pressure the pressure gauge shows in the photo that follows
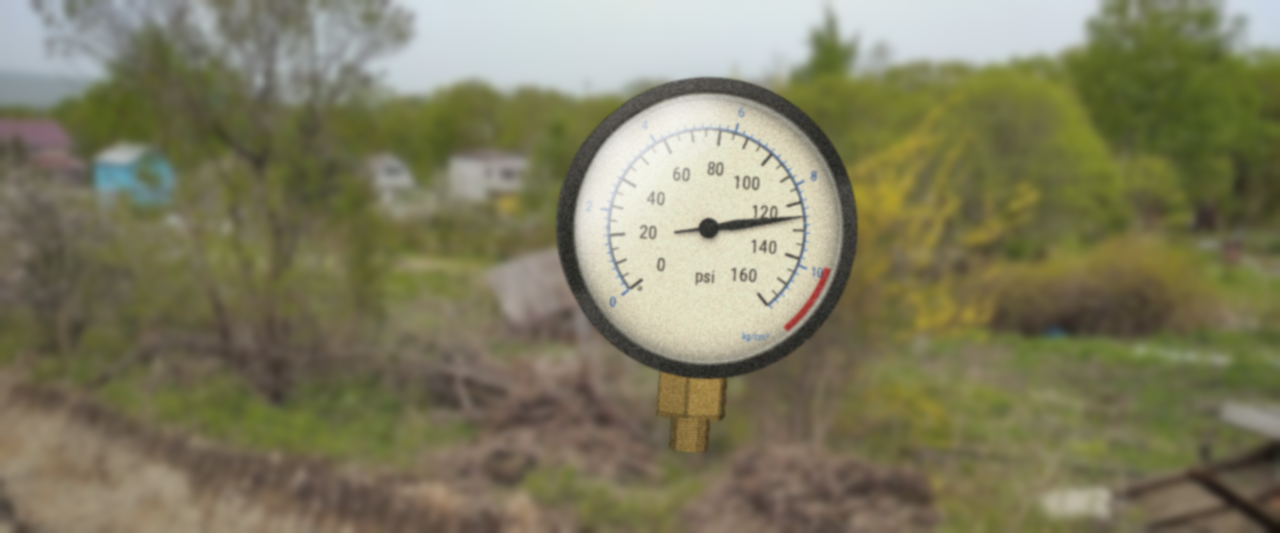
psi 125
